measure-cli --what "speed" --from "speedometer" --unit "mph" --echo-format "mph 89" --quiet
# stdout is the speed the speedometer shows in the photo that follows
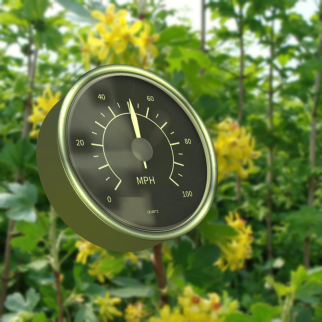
mph 50
